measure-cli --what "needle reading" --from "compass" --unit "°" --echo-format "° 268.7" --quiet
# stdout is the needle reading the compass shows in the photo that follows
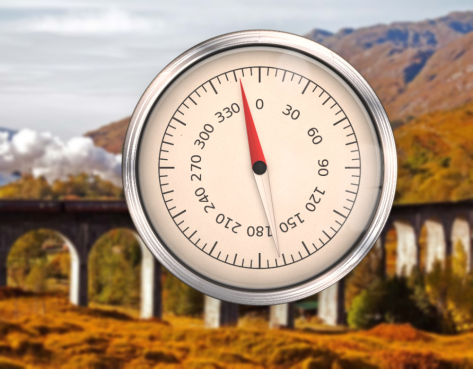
° 347.5
